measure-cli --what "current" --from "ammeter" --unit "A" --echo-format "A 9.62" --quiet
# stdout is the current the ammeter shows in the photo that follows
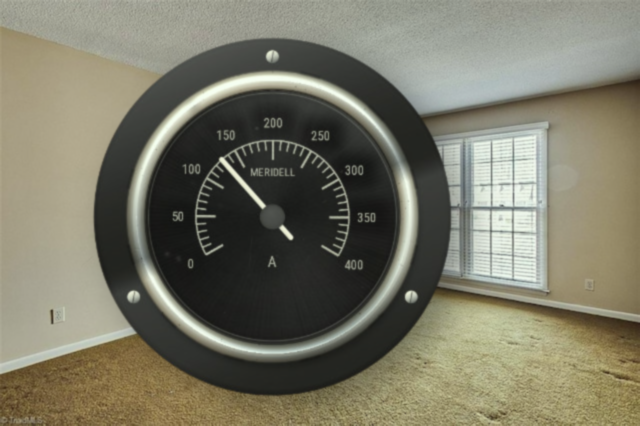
A 130
